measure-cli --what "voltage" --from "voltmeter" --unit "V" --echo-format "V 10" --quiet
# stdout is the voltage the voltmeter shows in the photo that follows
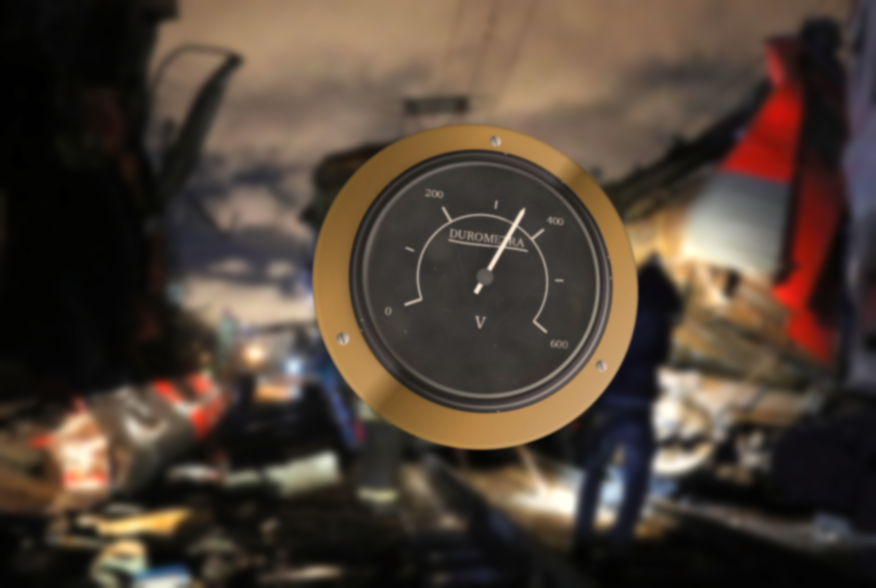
V 350
